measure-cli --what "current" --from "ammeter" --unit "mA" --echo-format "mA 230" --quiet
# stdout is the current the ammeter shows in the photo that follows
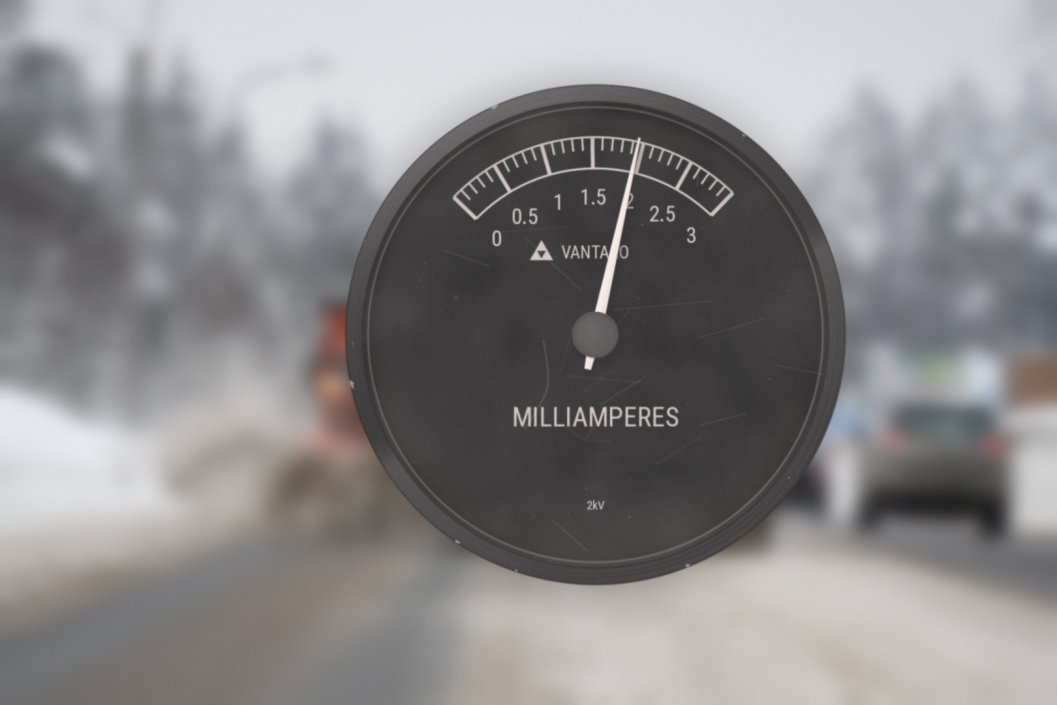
mA 1.95
